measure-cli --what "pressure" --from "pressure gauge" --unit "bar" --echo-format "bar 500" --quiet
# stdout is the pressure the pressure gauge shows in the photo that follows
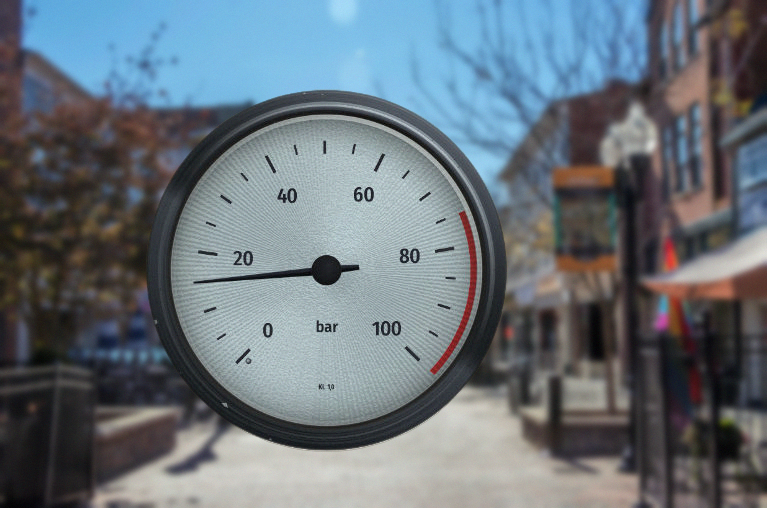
bar 15
